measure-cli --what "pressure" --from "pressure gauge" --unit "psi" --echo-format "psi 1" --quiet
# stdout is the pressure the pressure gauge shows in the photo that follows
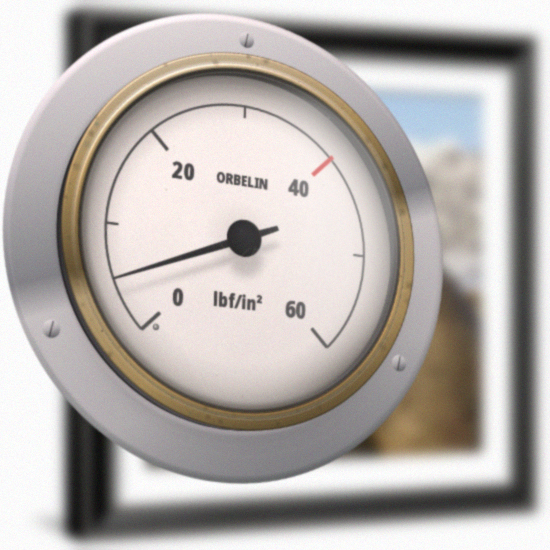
psi 5
